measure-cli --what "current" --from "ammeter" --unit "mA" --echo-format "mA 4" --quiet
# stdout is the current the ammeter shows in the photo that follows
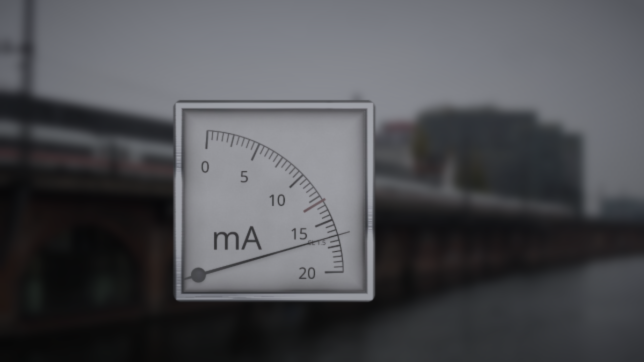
mA 16.5
